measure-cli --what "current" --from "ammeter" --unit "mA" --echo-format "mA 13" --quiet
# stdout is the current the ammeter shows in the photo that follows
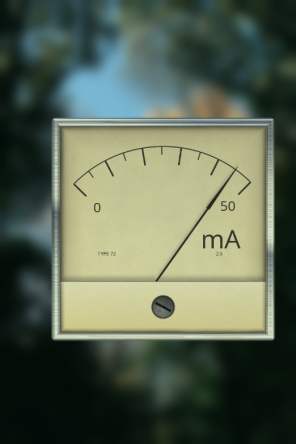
mA 45
